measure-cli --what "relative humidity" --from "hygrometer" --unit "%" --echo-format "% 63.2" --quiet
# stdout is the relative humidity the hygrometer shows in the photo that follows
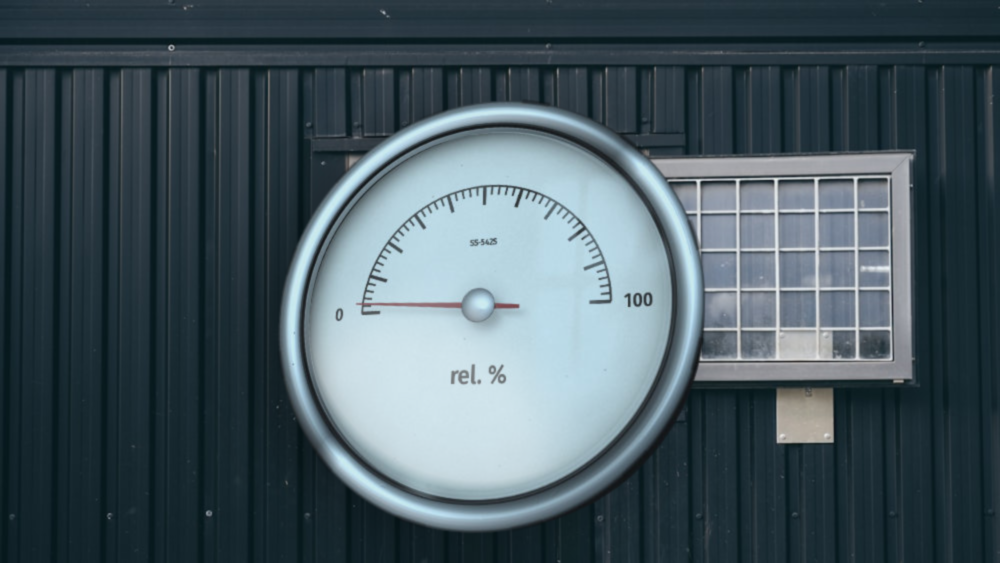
% 2
